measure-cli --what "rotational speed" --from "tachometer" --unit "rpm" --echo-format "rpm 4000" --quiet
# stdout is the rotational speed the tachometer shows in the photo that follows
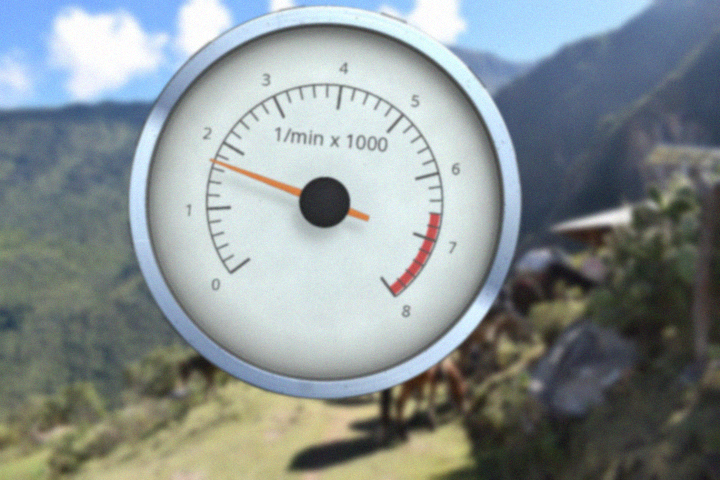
rpm 1700
